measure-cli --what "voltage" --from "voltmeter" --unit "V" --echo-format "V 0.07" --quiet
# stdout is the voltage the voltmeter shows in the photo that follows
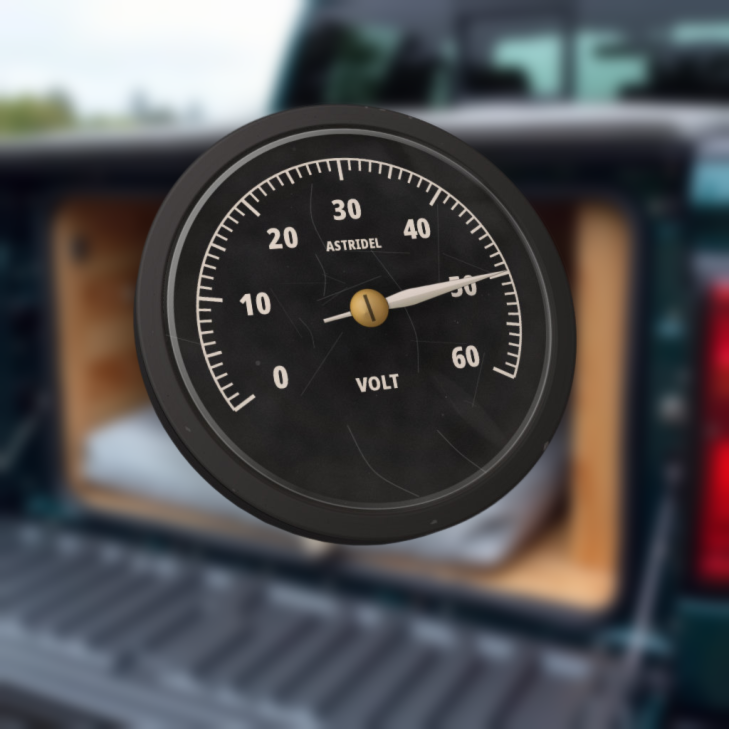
V 50
